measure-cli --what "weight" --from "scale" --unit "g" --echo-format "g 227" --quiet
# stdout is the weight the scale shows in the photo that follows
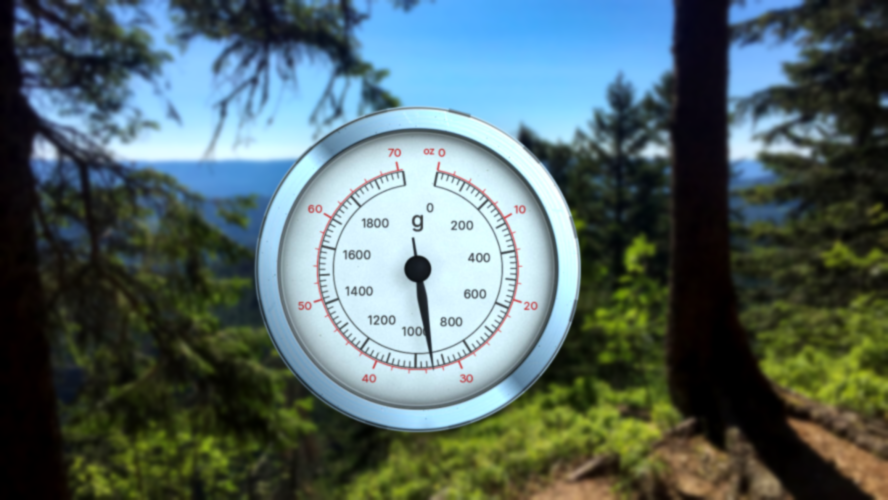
g 940
